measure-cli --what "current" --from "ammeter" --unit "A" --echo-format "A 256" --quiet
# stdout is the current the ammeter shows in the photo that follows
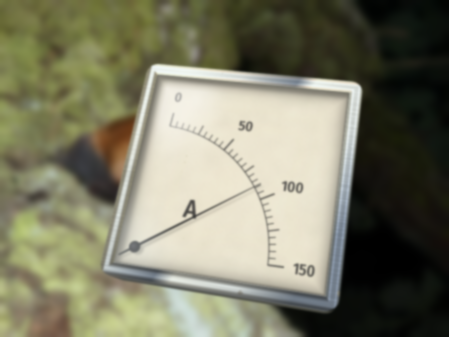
A 90
